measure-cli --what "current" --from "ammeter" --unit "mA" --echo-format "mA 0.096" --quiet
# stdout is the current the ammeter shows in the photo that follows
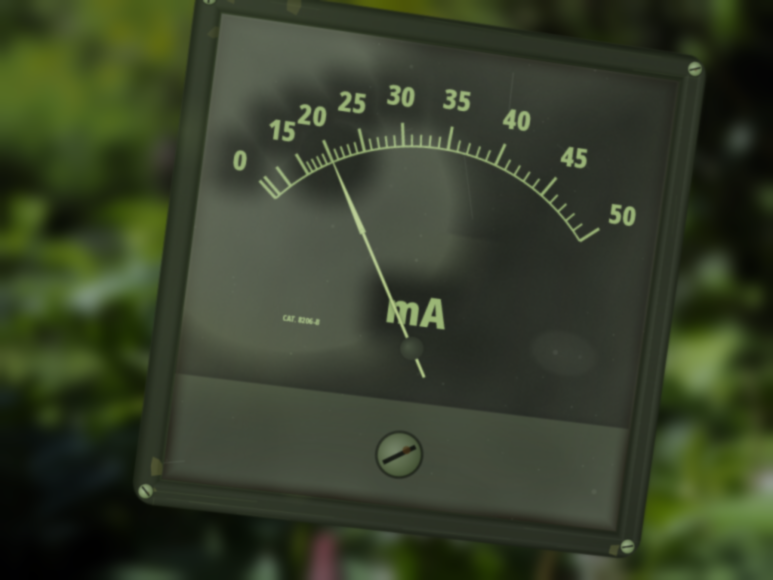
mA 20
